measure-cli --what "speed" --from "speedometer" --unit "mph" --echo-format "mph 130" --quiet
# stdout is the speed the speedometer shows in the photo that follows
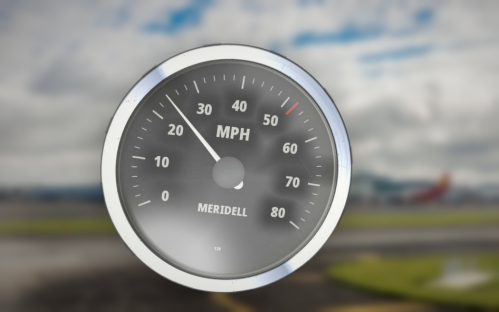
mph 24
